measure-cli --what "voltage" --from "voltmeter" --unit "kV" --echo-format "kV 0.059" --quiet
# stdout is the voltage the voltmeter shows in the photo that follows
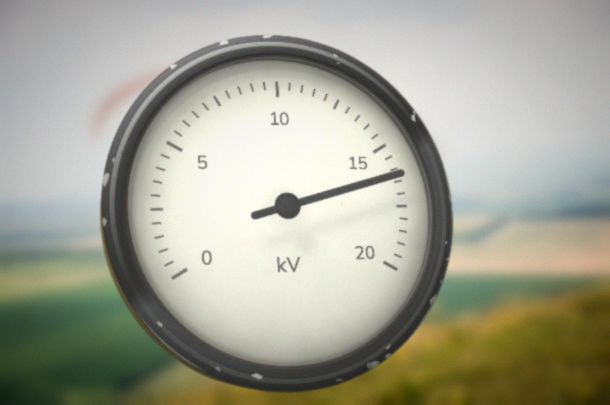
kV 16.25
